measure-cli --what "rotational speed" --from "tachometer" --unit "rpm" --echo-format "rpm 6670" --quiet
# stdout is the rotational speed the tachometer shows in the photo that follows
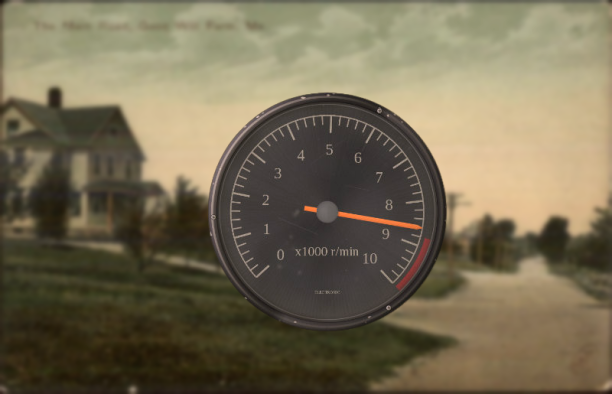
rpm 8600
